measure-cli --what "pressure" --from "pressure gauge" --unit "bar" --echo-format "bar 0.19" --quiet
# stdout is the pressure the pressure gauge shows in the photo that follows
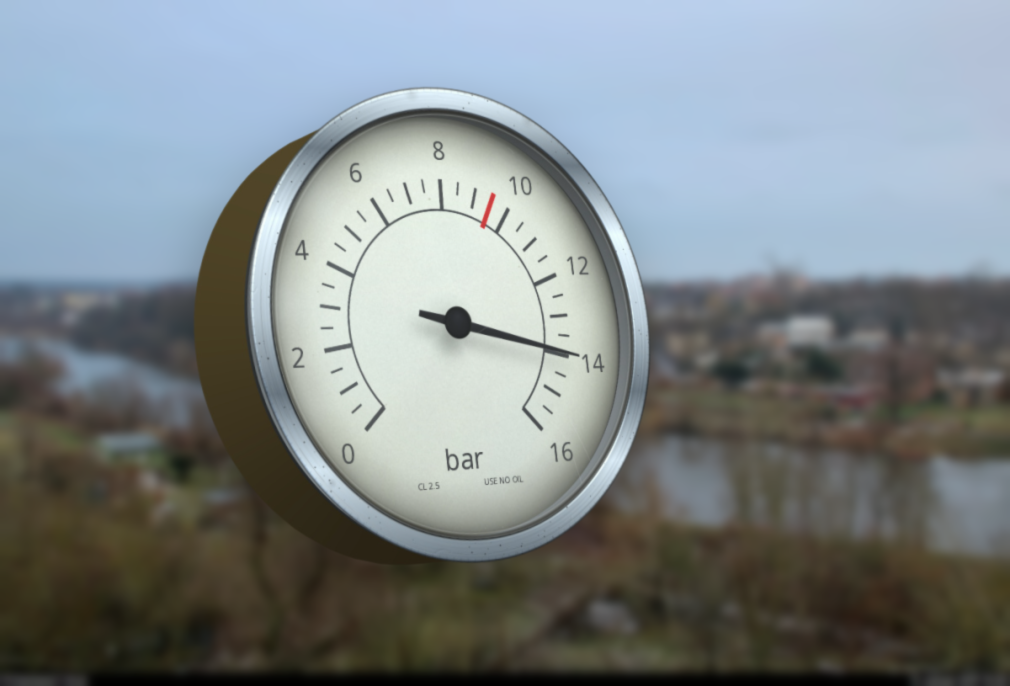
bar 14
